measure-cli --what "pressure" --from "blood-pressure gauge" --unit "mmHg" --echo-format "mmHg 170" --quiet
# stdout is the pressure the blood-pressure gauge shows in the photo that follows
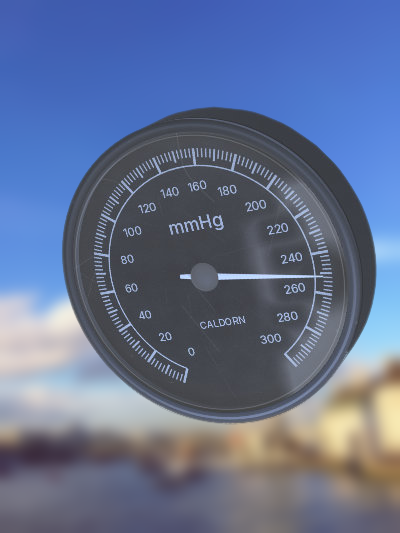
mmHg 250
